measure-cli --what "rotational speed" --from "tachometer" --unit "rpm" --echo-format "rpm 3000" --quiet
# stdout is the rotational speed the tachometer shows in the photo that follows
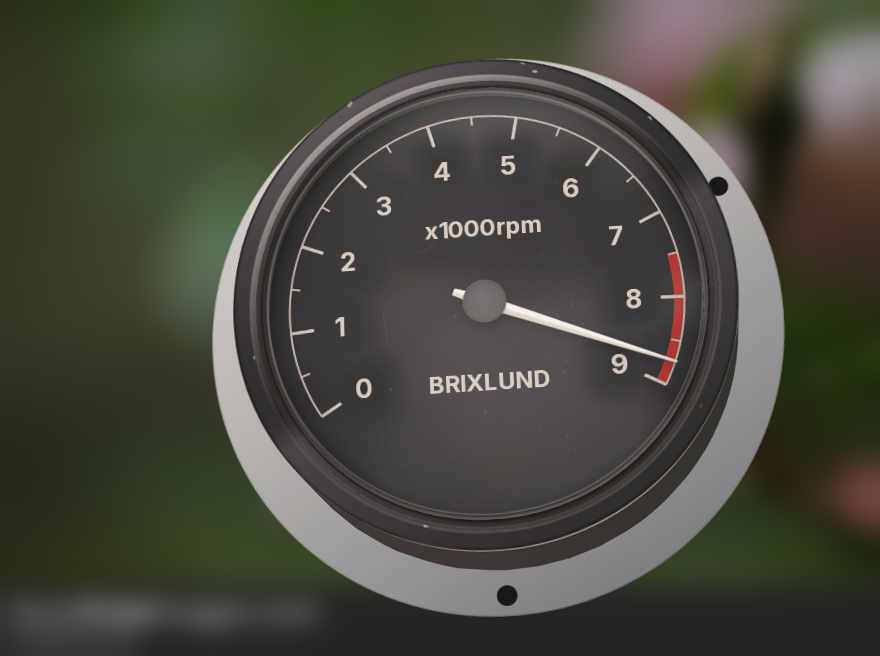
rpm 8750
